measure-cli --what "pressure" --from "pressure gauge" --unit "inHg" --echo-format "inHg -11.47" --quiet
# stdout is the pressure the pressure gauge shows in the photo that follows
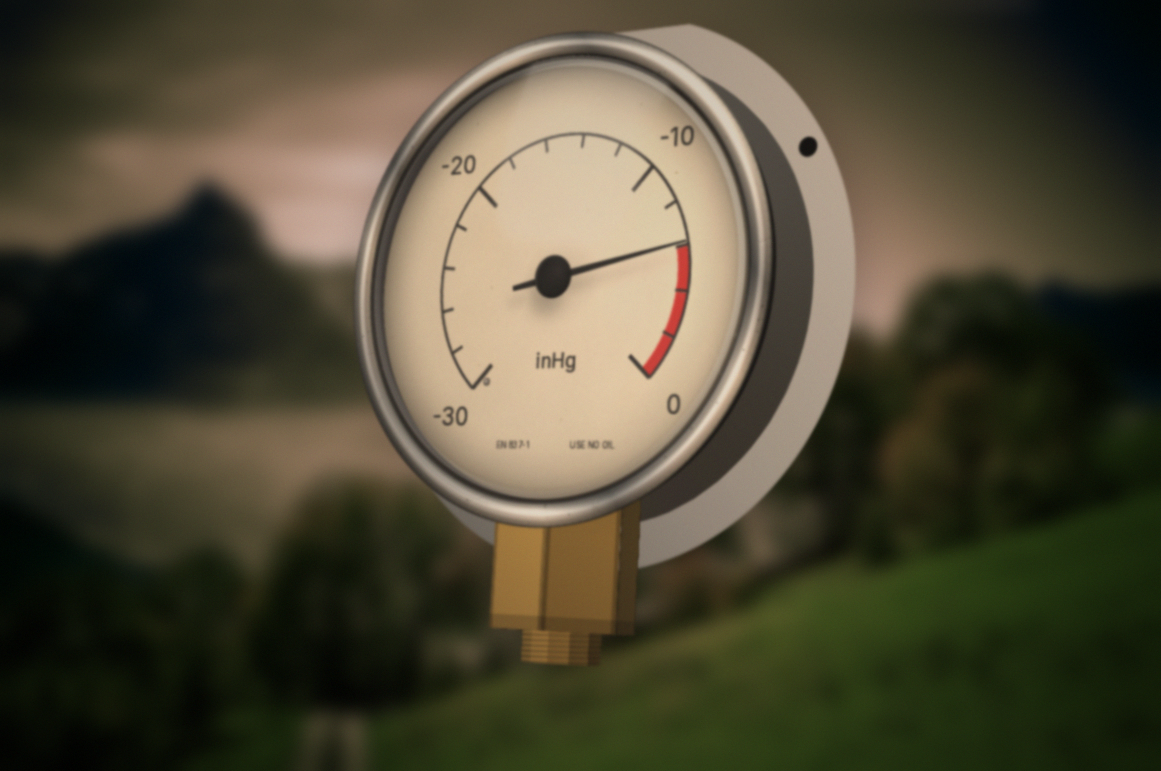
inHg -6
